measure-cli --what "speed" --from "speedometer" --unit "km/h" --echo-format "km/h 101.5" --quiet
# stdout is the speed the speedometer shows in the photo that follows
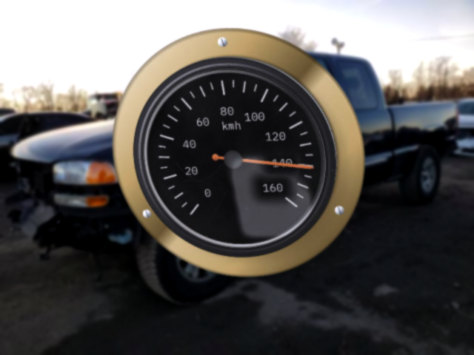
km/h 140
